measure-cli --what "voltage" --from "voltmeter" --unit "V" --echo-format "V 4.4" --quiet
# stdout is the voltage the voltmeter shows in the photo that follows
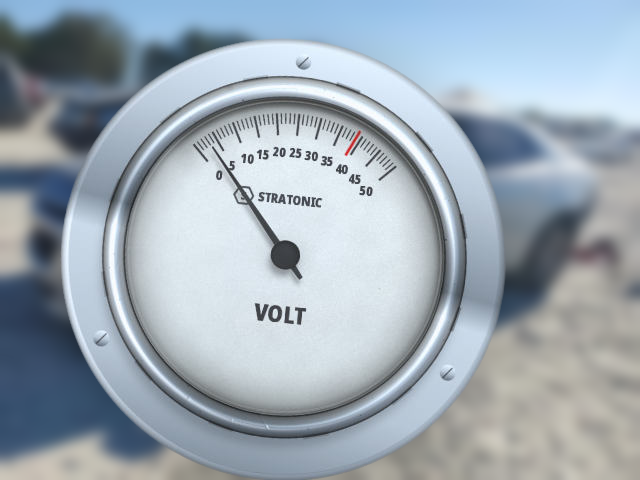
V 3
